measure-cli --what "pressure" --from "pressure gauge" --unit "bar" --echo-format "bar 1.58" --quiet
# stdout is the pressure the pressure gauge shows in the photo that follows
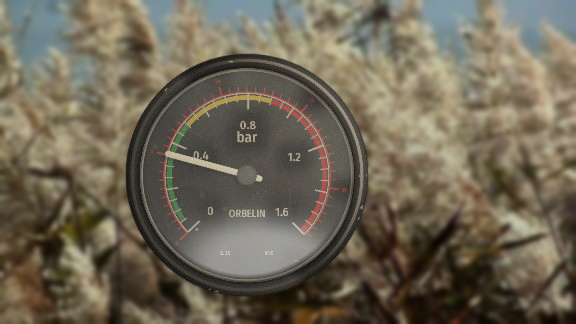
bar 0.35
